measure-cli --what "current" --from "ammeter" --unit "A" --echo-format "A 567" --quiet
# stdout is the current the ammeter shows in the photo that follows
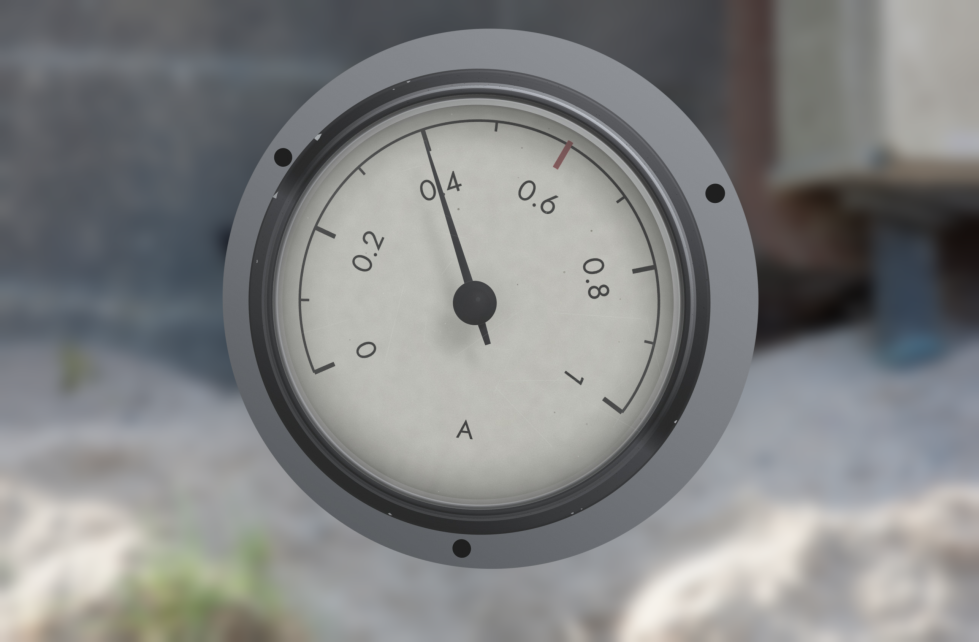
A 0.4
